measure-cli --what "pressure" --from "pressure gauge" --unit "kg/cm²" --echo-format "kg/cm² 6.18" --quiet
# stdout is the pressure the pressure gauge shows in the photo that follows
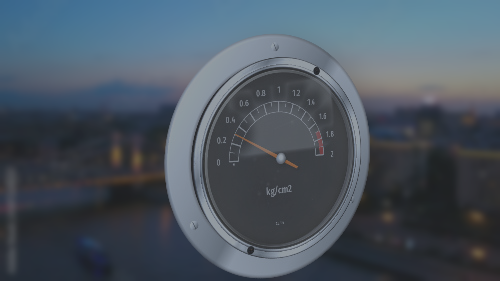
kg/cm² 0.3
